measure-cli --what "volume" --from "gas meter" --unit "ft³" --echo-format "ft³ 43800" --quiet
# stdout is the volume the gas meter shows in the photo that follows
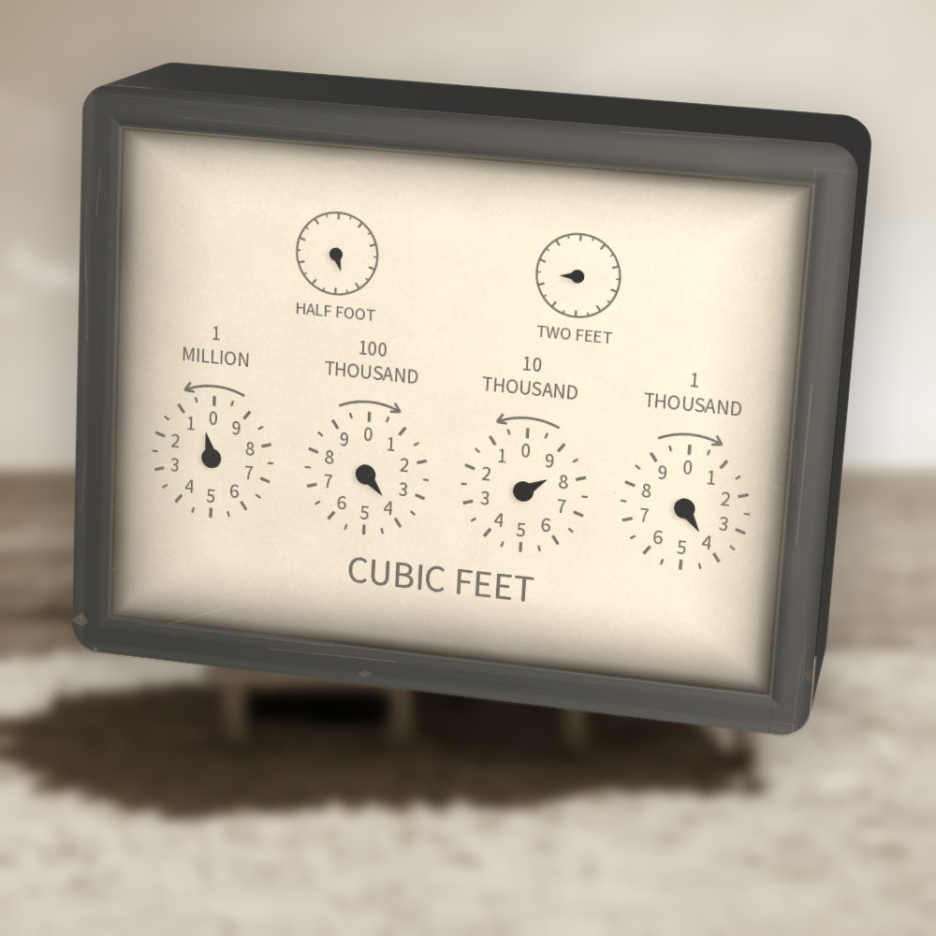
ft³ 38400
